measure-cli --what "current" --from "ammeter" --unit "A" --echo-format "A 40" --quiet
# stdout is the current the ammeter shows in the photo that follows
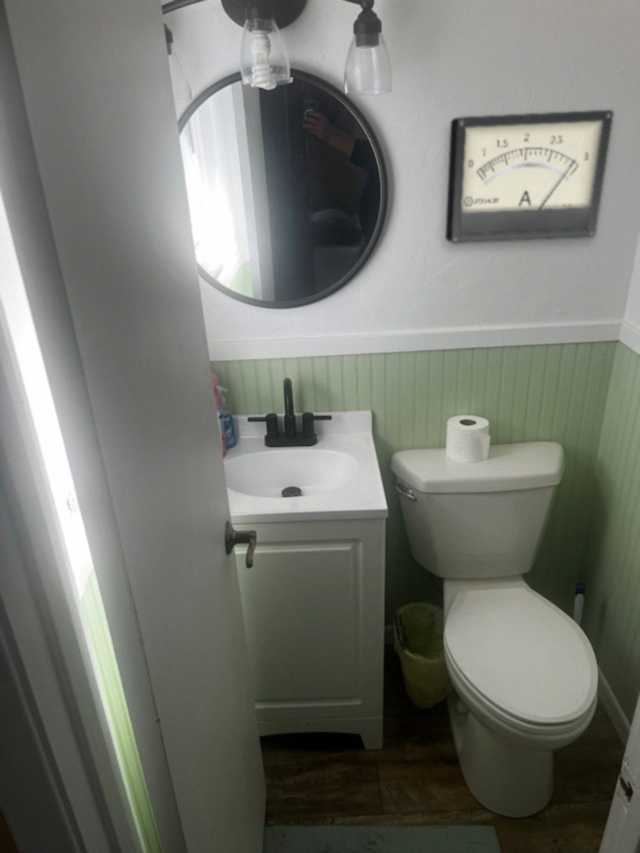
A 2.9
